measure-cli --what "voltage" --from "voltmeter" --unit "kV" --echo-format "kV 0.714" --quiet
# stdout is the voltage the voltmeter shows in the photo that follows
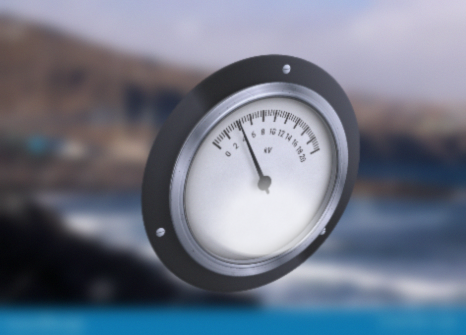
kV 4
